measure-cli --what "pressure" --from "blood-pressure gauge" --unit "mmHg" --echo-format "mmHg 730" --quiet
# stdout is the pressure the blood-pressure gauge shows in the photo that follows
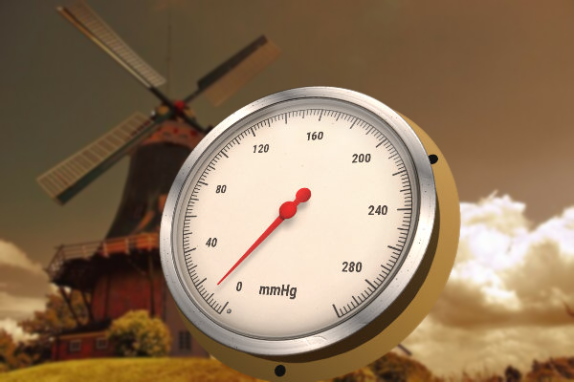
mmHg 10
